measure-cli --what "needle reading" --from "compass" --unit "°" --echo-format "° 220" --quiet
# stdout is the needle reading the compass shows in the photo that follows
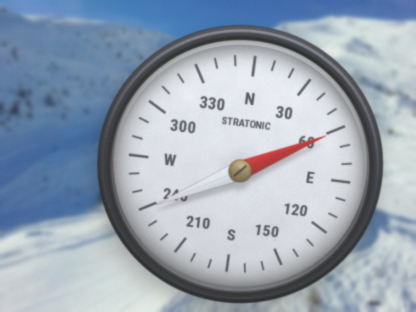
° 60
